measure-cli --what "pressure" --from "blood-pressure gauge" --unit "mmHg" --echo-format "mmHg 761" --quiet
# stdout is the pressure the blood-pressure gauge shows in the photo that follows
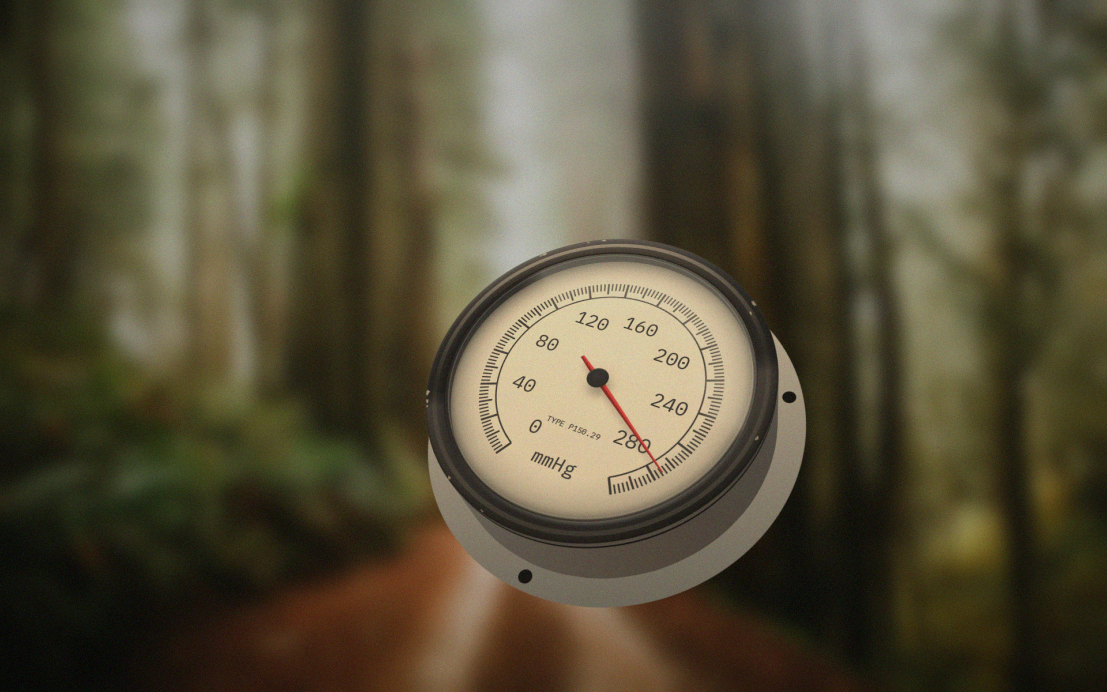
mmHg 276
